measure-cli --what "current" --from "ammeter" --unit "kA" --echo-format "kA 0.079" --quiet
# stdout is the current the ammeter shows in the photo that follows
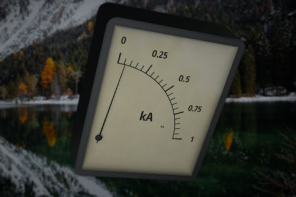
kA 0.05
